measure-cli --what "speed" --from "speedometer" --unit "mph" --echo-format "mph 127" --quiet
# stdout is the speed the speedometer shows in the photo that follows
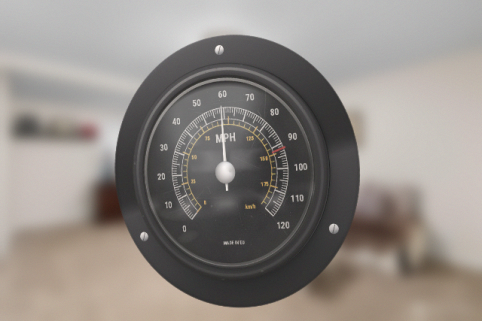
mph 60
